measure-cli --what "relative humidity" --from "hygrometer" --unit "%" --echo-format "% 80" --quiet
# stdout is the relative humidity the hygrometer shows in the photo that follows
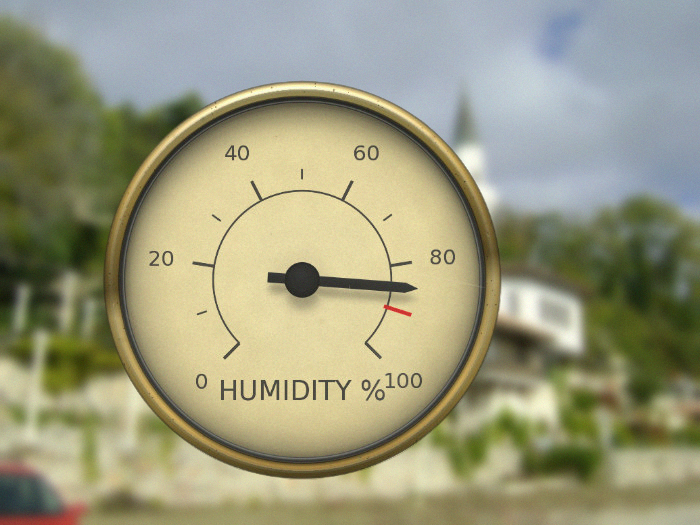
% 85
